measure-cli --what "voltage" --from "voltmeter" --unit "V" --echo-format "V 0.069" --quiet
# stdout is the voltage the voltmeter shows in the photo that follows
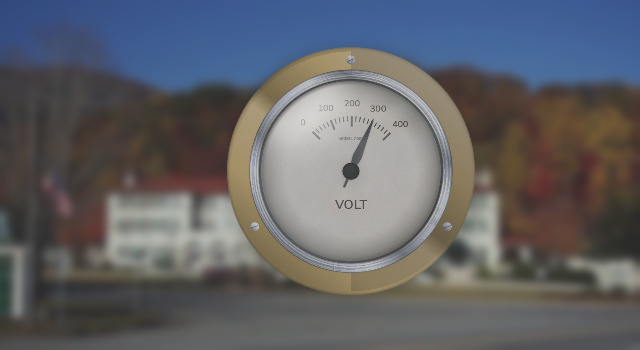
V 300
